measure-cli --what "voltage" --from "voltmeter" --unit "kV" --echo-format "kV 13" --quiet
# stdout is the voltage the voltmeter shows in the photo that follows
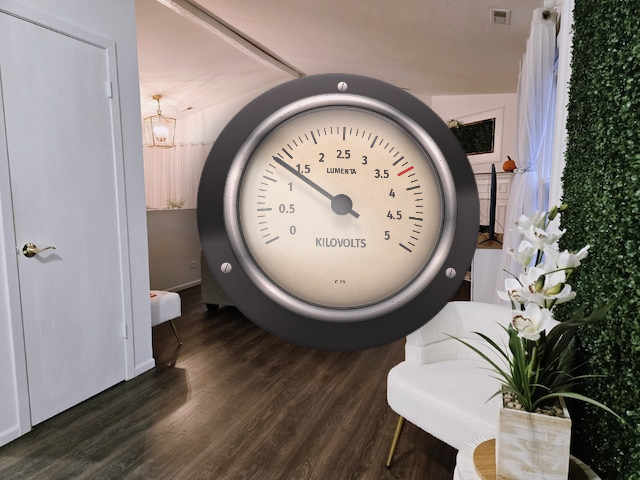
kV 1.3
